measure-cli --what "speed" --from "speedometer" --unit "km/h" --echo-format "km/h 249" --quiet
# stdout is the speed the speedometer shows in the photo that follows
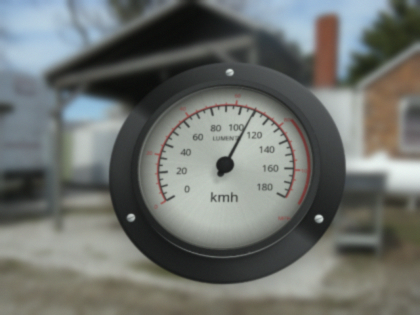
km/h 110
